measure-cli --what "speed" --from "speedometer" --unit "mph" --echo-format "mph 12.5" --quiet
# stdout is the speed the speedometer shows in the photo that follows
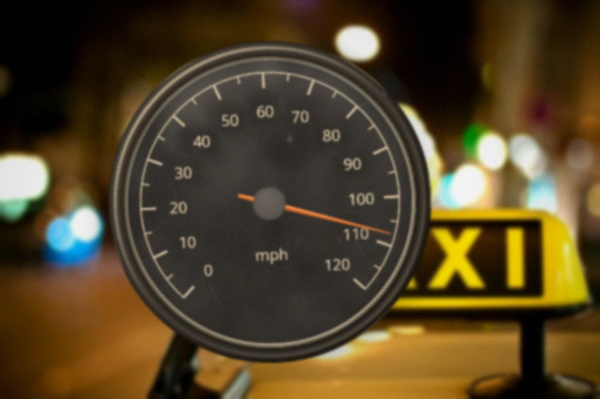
mph 107.5
